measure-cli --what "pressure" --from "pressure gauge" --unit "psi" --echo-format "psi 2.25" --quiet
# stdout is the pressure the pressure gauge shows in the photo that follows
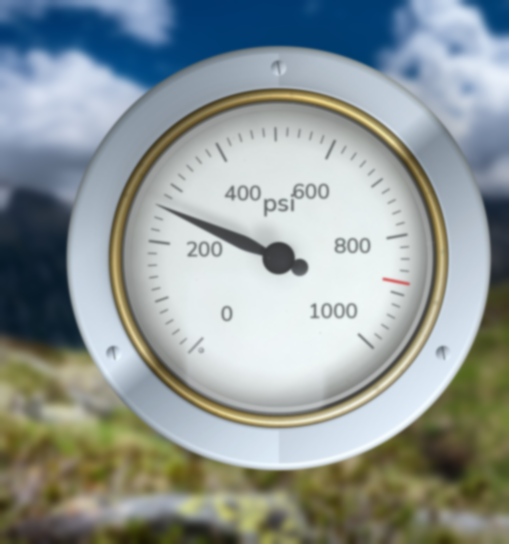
psi 260
